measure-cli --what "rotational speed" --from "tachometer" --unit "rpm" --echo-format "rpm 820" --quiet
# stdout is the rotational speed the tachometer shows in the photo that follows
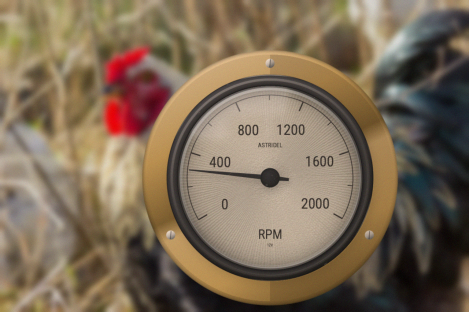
rpm 300
